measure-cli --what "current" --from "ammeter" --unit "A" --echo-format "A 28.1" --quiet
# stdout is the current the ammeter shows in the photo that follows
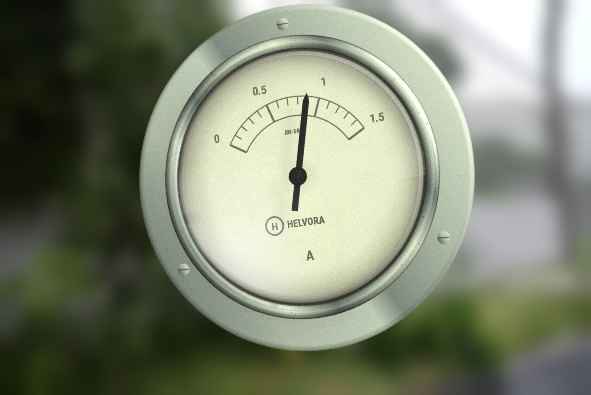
A 0.9
